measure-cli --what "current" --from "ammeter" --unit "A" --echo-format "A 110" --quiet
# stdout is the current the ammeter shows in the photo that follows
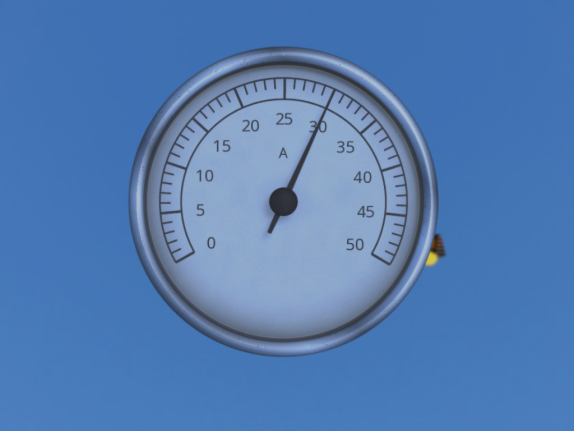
A 30
